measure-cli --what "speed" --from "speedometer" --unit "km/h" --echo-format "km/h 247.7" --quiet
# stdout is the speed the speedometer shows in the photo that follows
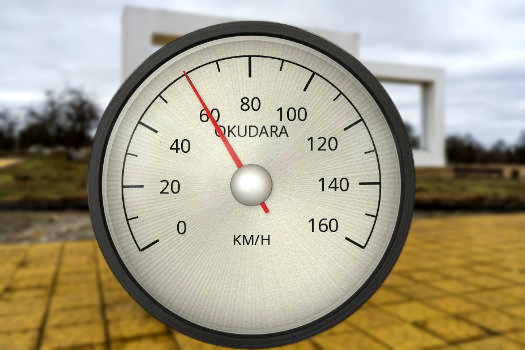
km/h 60
